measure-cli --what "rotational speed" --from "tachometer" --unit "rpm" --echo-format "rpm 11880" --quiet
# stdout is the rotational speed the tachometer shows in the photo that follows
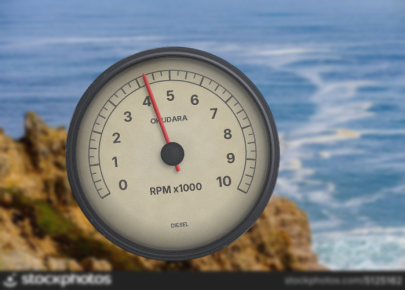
rpm 4250
